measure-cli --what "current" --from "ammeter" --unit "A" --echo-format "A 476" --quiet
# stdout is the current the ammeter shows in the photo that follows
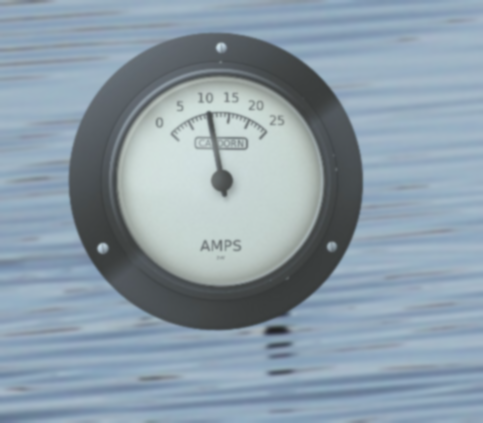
A 10
